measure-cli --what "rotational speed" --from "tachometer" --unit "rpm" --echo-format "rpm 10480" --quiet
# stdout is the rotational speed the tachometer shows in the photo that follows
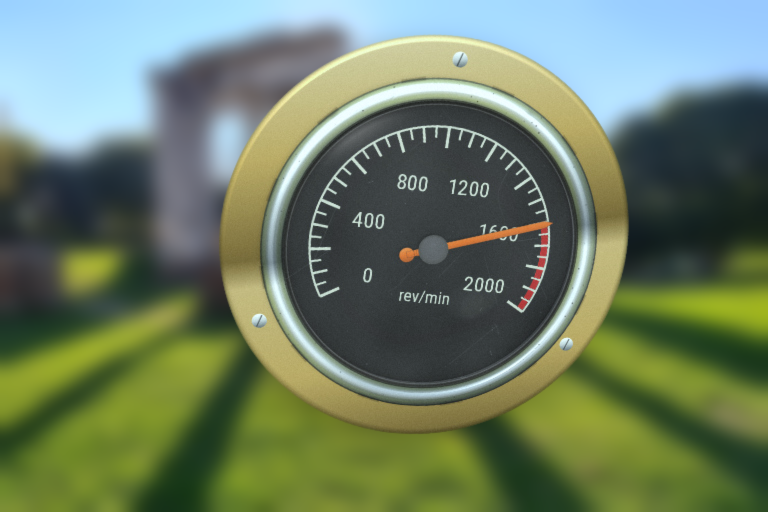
rpm 1600
